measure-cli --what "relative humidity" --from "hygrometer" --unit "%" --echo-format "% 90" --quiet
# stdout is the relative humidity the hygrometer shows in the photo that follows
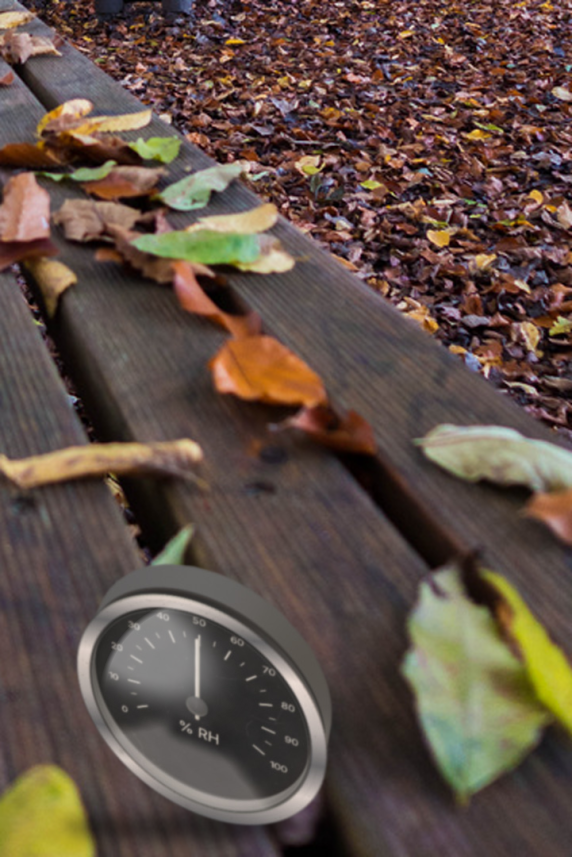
% 50
